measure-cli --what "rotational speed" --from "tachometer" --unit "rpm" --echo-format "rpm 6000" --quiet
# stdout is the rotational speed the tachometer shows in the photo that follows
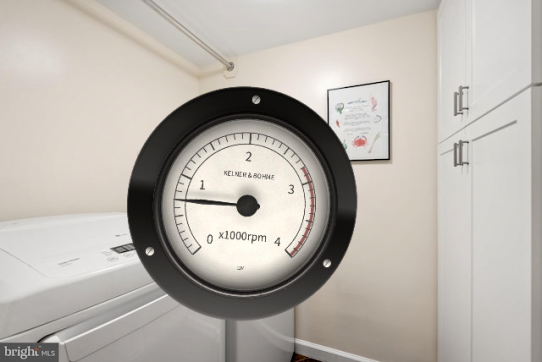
rpm 700
